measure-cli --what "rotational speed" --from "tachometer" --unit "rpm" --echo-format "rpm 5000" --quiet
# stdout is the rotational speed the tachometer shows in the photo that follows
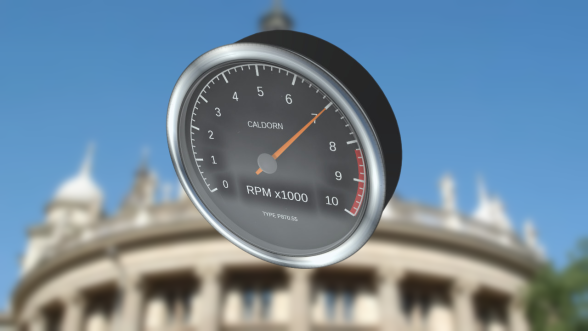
rpm 7000
